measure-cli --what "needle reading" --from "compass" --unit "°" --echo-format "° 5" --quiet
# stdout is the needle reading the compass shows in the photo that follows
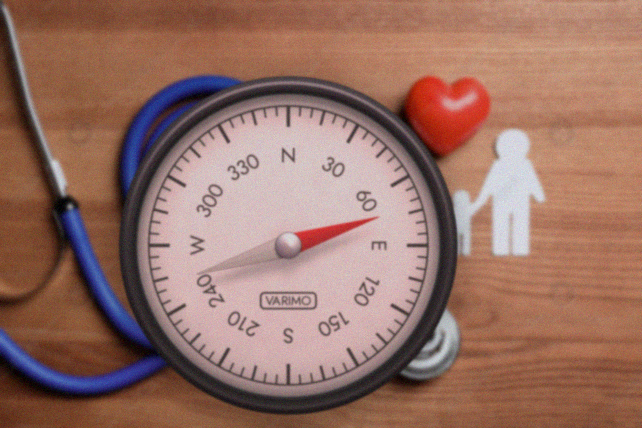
° 72.5
